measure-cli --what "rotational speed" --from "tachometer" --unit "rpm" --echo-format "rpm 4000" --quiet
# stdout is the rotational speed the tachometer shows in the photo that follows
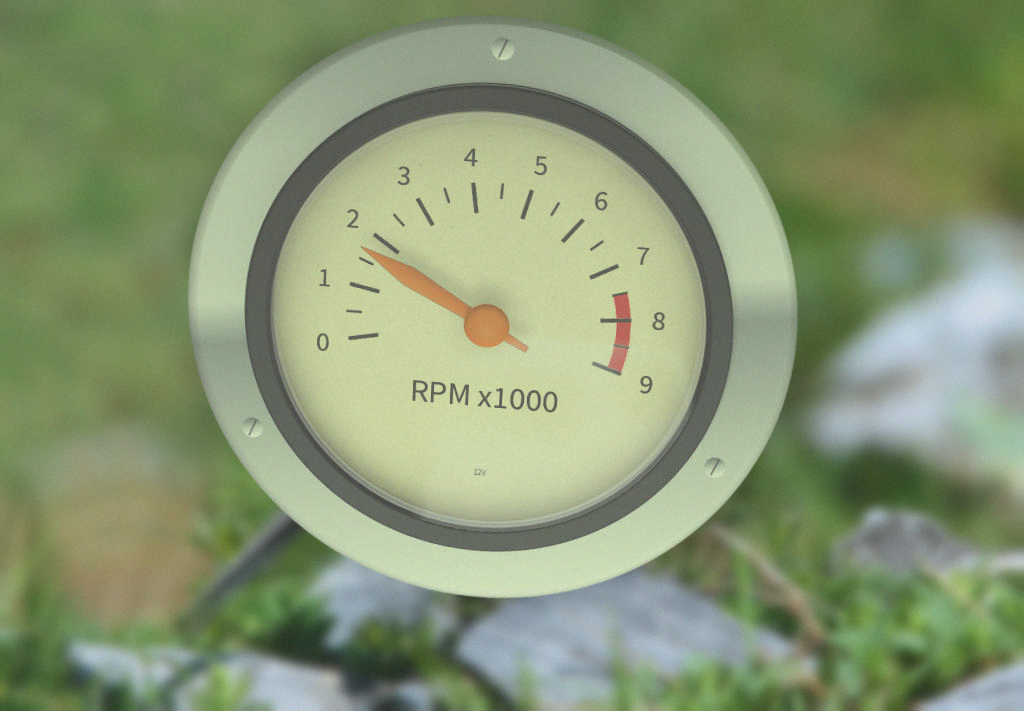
rpm 1750
